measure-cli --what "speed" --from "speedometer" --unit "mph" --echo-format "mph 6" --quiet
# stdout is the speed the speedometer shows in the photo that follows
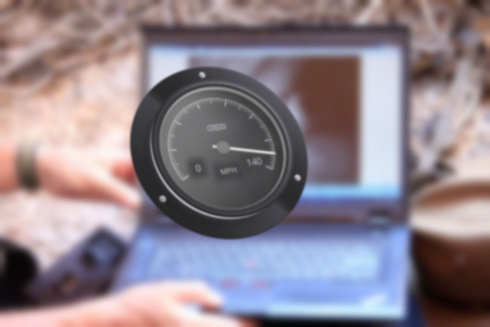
mph 130
